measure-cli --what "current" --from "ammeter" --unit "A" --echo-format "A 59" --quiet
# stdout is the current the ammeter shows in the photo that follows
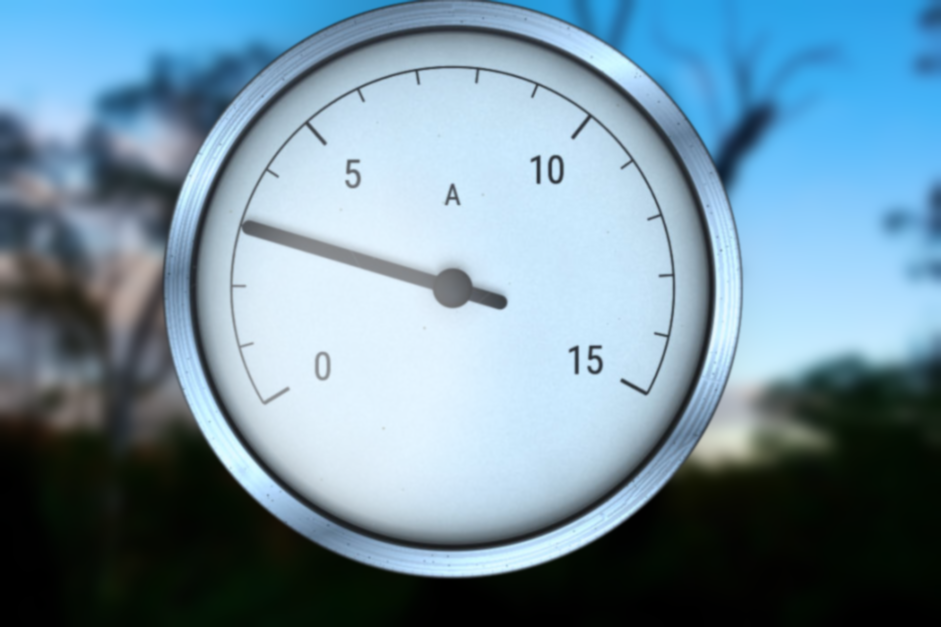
A 3
